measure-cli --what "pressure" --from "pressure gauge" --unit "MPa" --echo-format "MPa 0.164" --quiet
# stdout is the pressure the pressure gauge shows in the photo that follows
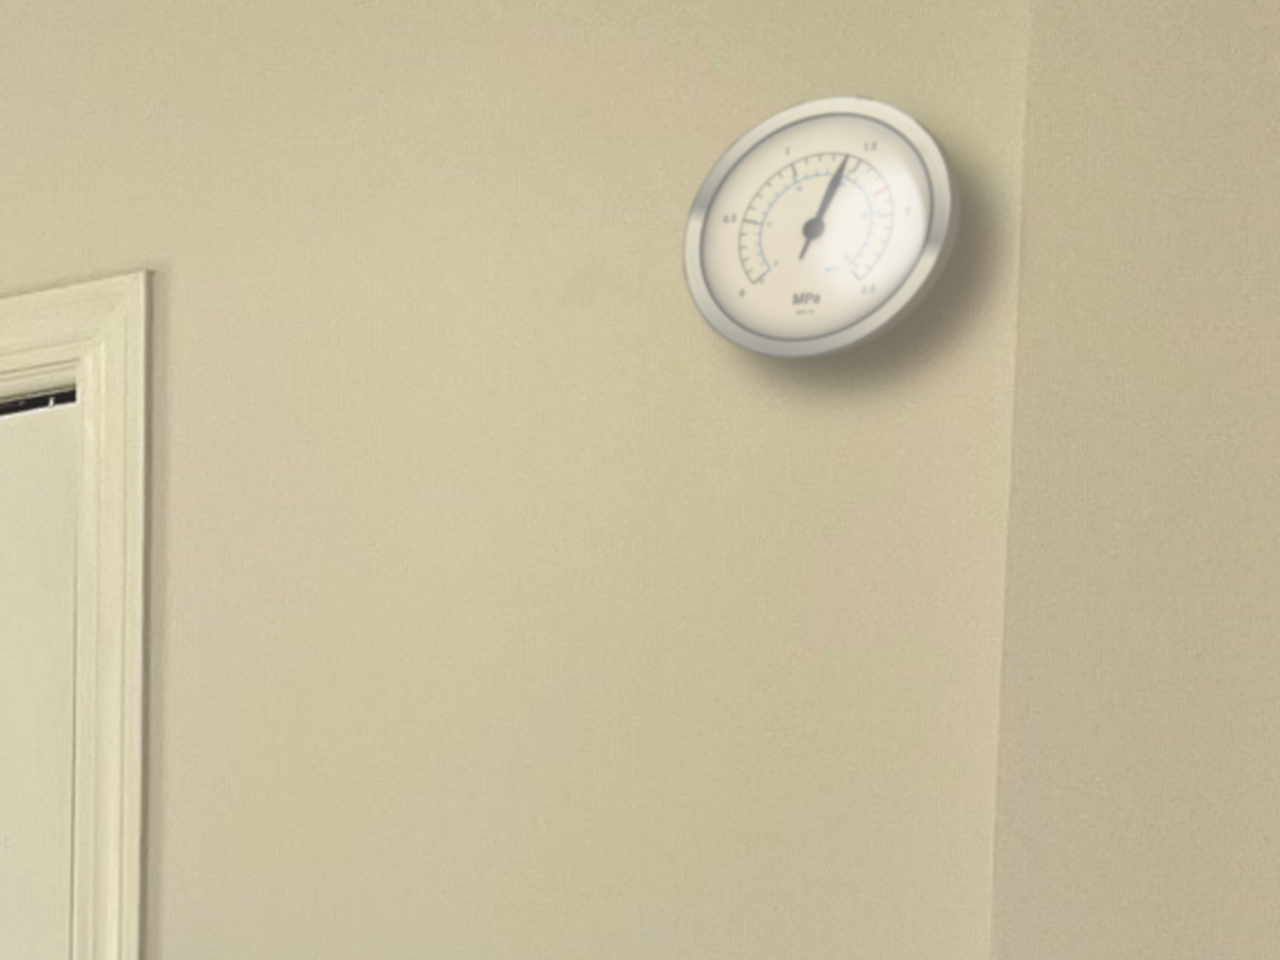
MPa 1.4
